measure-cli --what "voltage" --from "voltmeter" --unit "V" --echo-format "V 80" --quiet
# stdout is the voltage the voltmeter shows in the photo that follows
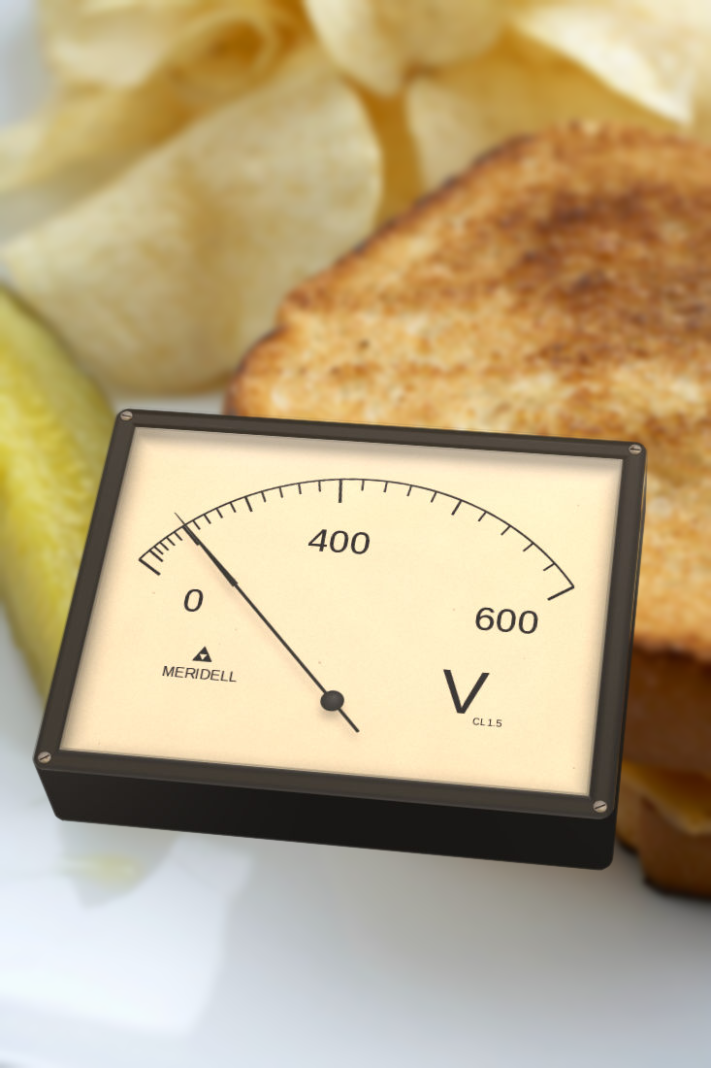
V 200
